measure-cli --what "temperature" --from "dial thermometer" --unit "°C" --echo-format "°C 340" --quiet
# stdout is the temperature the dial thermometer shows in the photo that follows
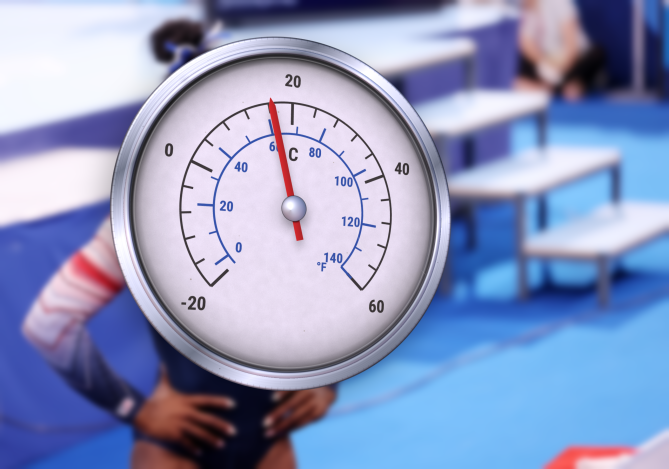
°C 16
